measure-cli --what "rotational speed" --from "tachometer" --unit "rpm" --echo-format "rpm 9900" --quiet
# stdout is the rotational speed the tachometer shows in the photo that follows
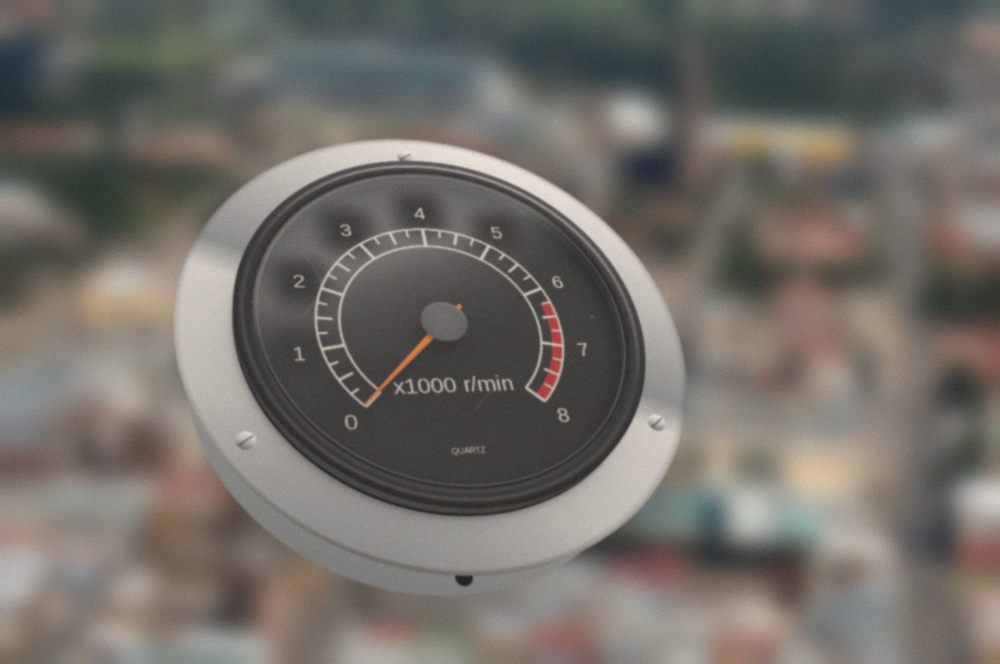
rpm 0
